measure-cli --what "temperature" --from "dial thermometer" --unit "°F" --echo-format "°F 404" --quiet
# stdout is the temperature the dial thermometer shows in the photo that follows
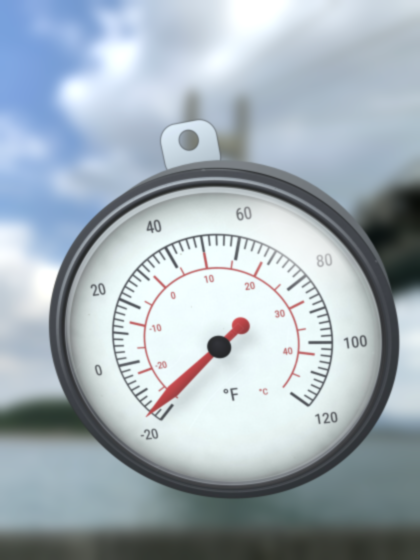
°F -16
